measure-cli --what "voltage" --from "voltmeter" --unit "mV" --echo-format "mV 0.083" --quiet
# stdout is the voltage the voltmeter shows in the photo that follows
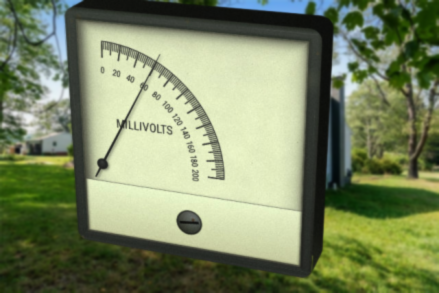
mV 60
